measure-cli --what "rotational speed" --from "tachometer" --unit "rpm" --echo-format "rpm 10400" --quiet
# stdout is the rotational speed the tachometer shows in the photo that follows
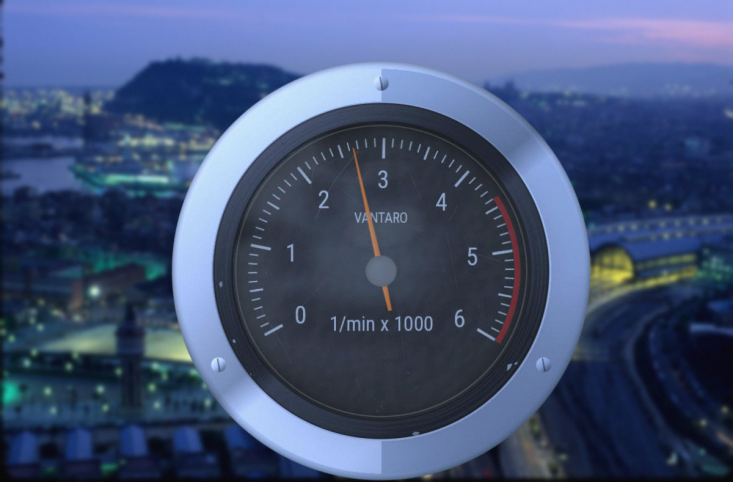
rpm 2650
